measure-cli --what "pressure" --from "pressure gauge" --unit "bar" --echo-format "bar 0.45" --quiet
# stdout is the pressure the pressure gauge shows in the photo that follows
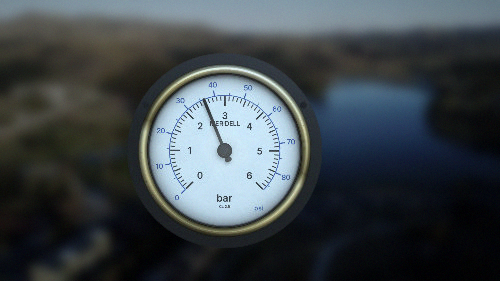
bar 2.5
